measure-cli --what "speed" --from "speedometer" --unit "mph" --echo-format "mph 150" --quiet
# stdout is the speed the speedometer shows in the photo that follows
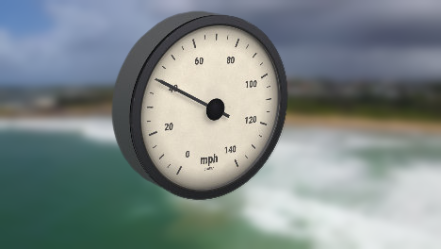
mph 40
